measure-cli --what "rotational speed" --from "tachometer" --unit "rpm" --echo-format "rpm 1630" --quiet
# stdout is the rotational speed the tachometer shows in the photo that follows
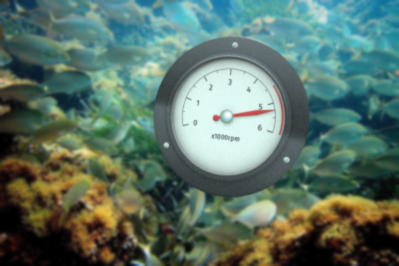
rpm 5250
